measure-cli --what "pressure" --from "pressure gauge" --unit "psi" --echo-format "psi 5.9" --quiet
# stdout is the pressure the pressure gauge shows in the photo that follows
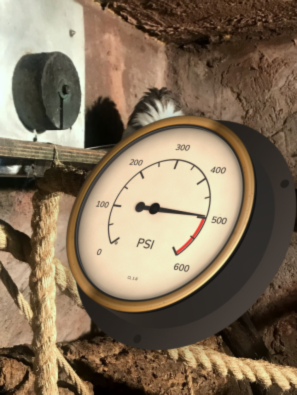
psi 500
